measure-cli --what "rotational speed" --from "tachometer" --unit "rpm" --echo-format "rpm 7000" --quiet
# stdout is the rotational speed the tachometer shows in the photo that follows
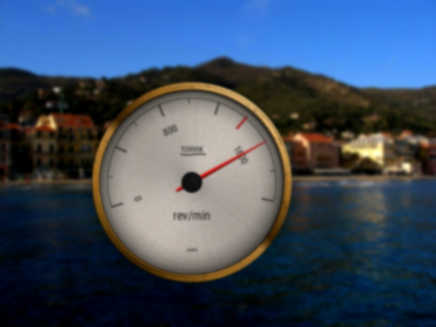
rpm 1600
